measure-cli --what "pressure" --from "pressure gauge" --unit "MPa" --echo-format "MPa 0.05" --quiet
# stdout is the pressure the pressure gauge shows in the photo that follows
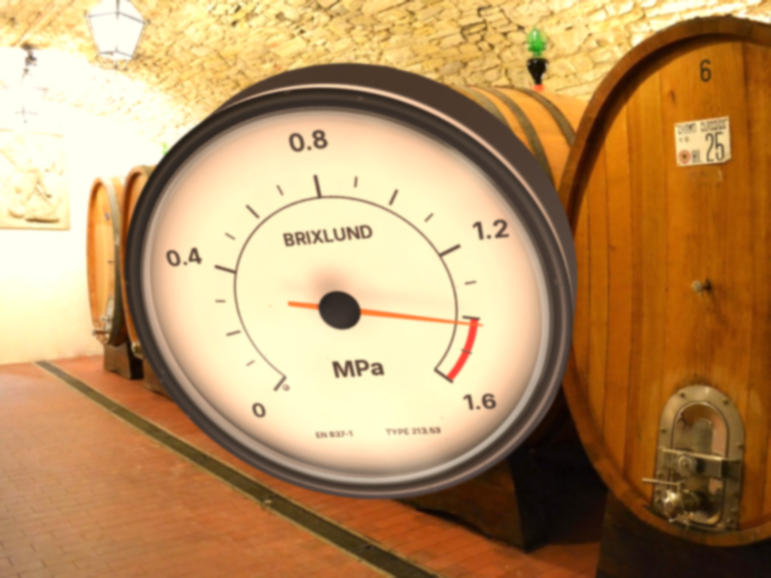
MPa 1.4
